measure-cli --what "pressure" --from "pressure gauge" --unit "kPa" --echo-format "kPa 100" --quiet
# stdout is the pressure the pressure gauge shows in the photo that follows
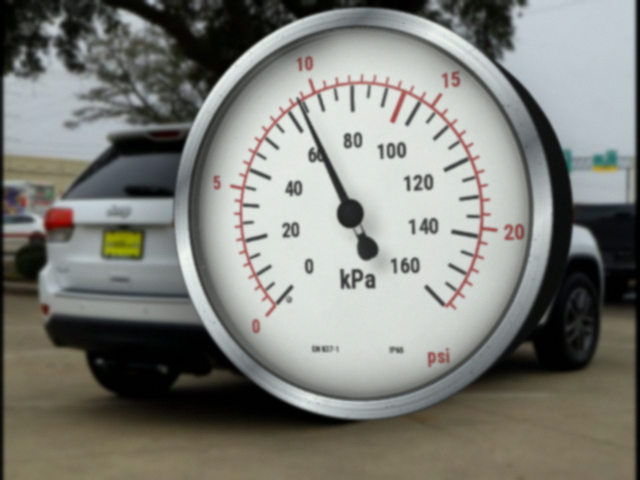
kPa 65
